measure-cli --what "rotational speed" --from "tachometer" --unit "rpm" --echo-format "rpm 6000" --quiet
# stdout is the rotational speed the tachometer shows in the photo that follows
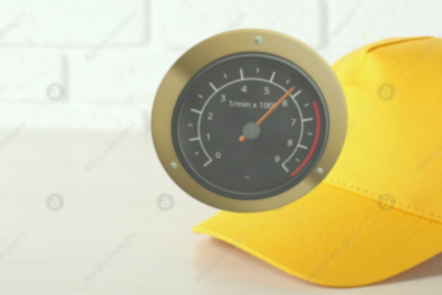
rpm 5750
